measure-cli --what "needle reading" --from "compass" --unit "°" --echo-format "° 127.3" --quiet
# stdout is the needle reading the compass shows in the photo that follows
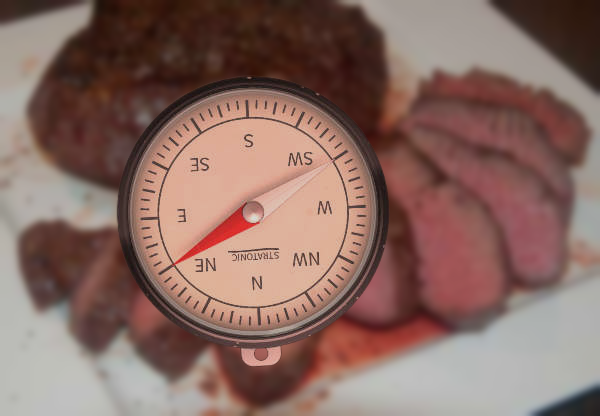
° 60
